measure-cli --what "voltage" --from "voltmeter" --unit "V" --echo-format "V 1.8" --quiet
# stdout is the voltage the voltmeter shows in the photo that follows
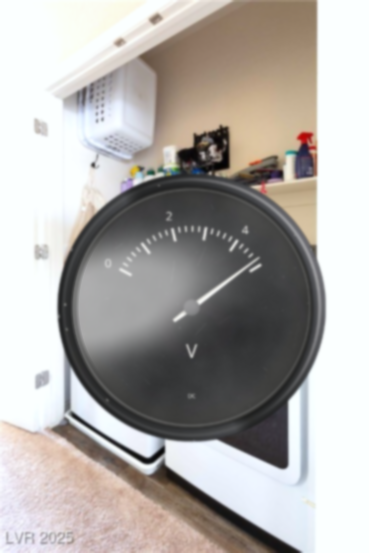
V 4.8
